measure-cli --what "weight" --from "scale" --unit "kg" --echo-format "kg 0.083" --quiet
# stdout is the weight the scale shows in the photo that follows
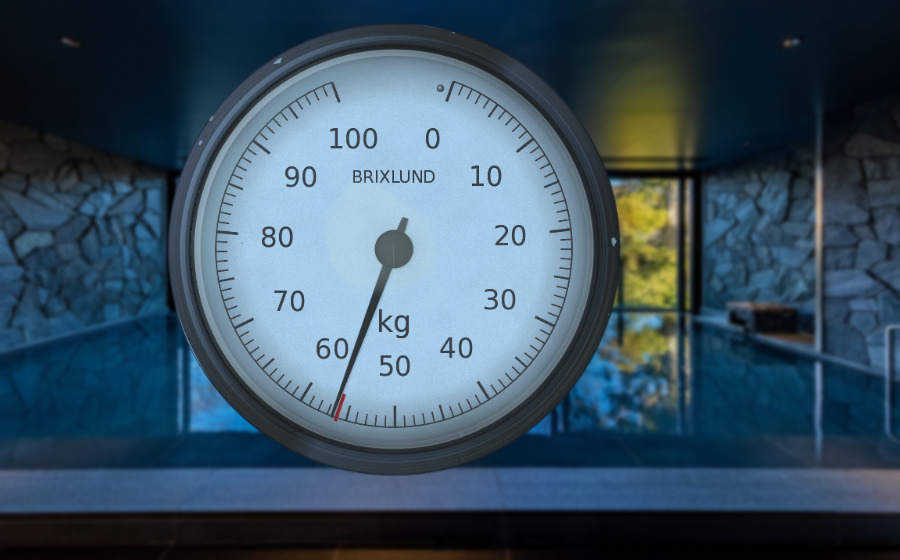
kg 56.5
